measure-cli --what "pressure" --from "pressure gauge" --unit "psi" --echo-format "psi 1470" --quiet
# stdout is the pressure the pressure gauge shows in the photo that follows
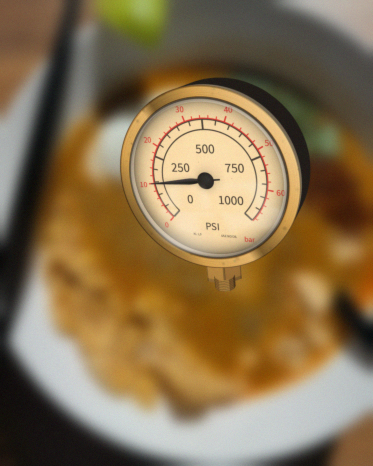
psi 150
